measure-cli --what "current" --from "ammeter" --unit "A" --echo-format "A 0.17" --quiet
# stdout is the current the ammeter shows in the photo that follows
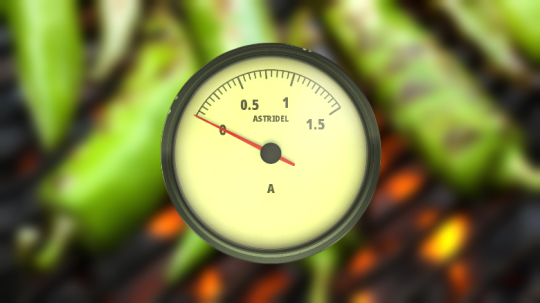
A 0
